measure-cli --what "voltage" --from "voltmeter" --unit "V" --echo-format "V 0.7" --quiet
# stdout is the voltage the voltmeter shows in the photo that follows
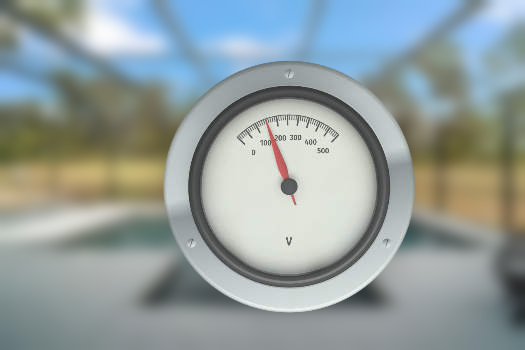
V 150
